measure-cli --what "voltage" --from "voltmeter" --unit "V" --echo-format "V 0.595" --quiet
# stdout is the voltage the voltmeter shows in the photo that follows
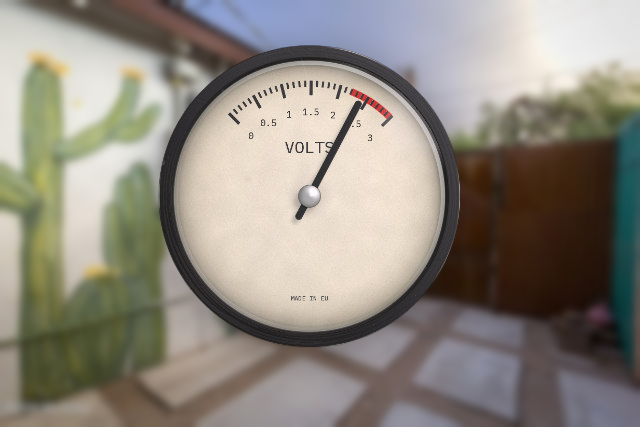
V 2.4
